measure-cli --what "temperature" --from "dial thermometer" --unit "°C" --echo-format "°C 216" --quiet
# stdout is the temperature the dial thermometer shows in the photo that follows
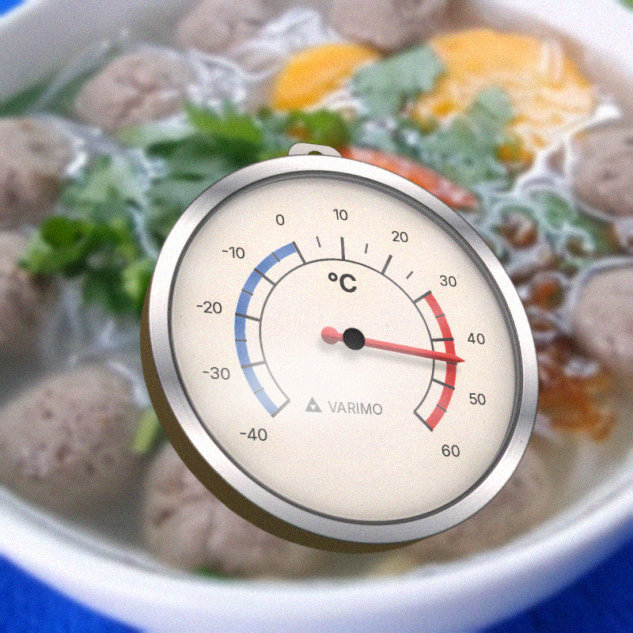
°C 45
